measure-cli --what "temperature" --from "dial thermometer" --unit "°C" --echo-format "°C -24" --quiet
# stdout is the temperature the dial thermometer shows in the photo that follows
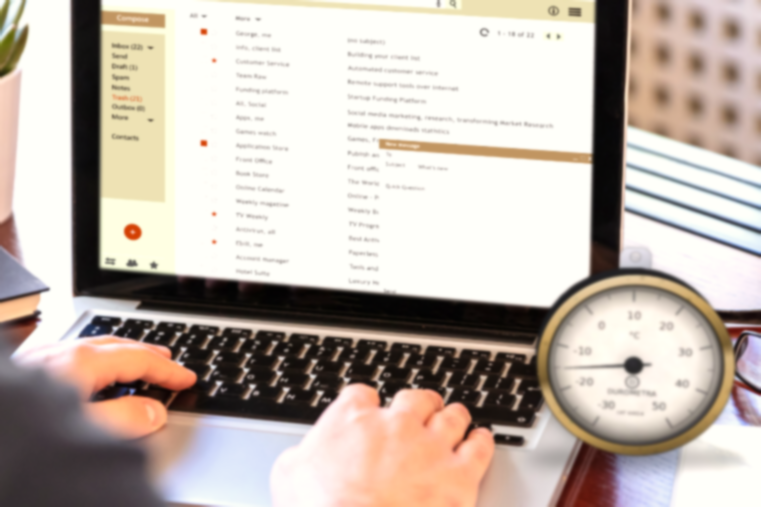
°C -15
